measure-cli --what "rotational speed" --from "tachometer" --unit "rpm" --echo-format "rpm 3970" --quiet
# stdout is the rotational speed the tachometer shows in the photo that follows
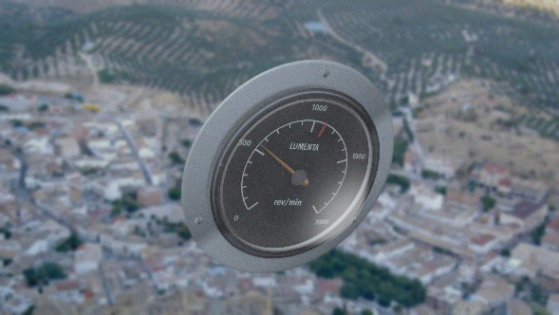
rpm 550
